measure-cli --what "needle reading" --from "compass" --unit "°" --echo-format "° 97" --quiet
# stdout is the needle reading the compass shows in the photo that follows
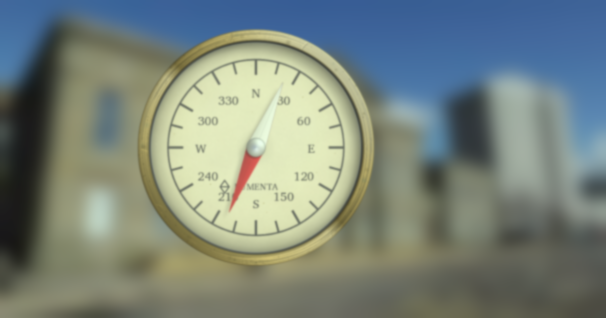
° 202.5
